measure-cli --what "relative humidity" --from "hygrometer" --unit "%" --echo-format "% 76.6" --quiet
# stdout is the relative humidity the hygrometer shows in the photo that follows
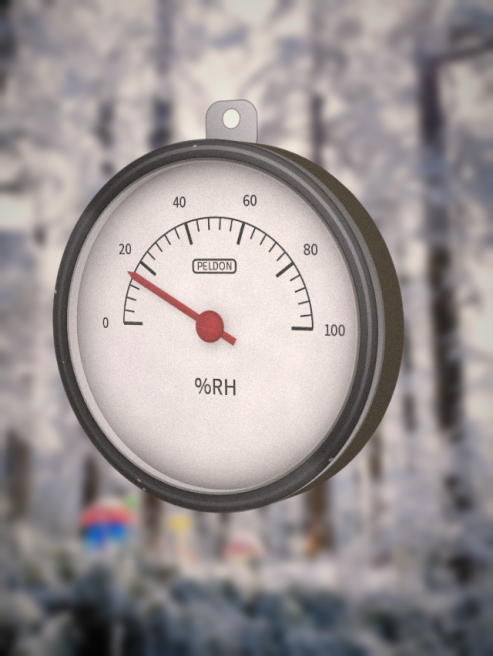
% 16
